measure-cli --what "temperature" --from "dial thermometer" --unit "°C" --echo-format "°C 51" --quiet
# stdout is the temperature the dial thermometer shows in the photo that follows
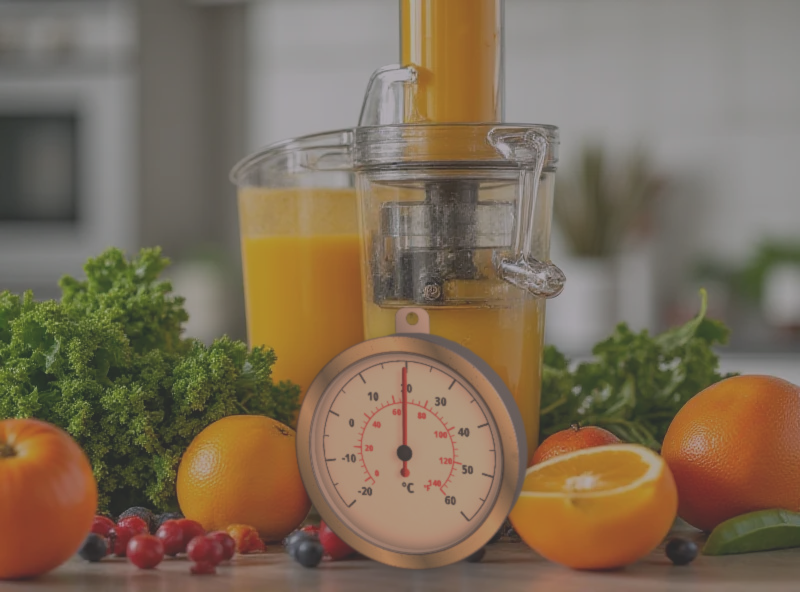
°C 20
